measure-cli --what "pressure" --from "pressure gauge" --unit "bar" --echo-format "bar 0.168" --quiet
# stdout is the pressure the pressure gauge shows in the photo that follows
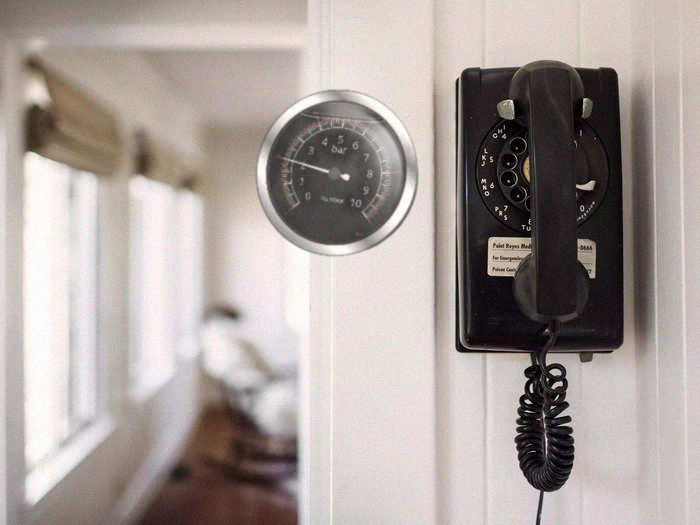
bar 2
